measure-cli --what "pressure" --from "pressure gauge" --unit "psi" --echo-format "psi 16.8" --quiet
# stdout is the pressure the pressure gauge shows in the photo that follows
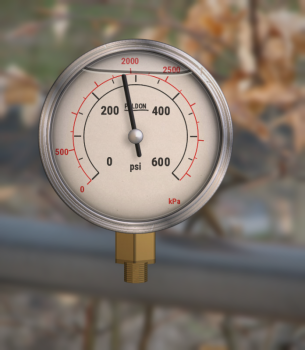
psi 275
